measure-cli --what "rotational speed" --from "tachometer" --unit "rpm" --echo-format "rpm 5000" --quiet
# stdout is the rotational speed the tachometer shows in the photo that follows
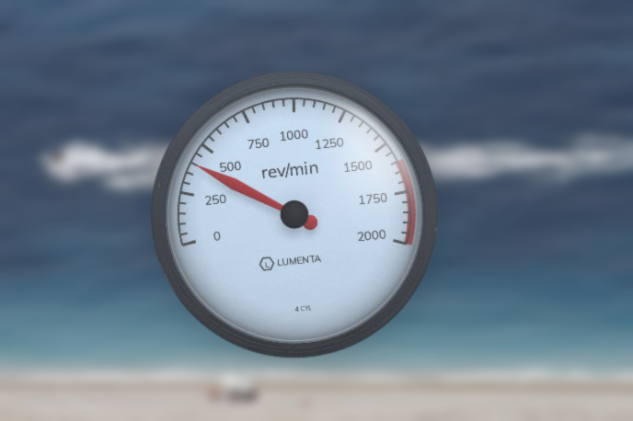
rpm 400
